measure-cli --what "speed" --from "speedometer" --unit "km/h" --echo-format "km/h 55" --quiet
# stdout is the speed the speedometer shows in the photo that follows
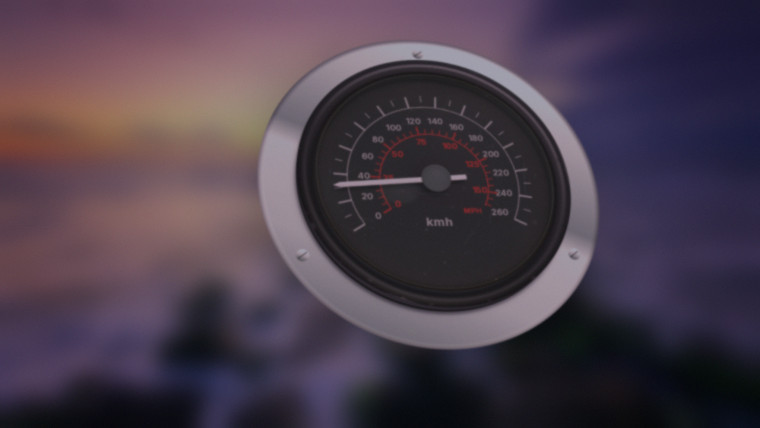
km/h 30
